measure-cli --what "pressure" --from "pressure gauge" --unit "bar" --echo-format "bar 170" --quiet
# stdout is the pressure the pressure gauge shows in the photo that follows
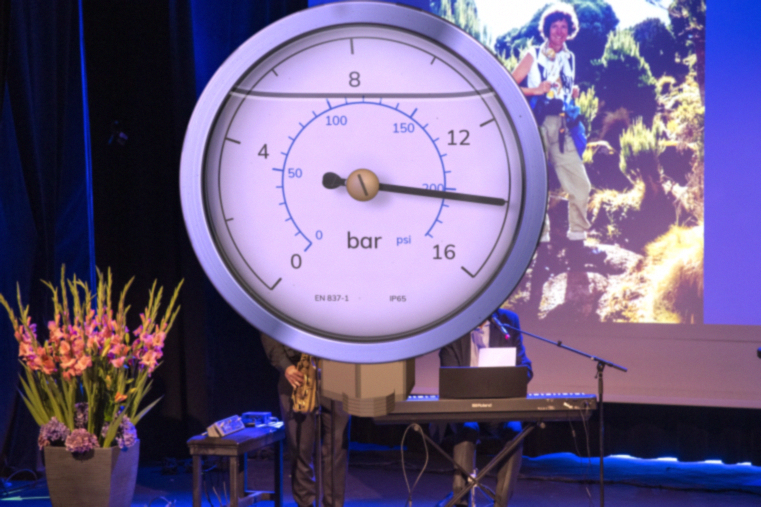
bar 14
